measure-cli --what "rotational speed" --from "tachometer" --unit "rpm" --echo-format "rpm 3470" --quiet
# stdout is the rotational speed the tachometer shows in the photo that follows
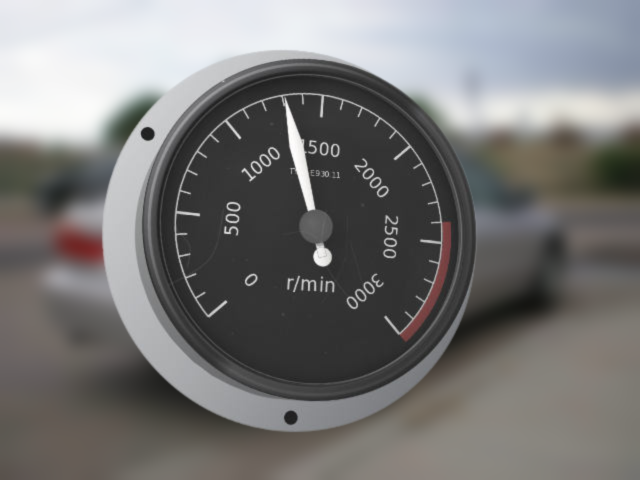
rpm 1300
